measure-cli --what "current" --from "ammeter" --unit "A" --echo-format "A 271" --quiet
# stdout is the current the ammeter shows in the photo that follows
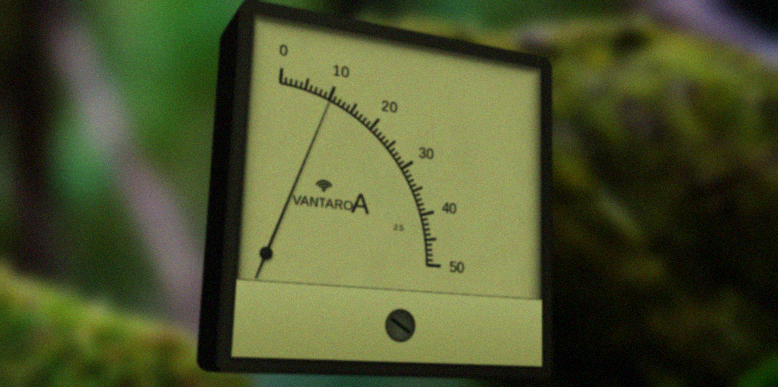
A 10
